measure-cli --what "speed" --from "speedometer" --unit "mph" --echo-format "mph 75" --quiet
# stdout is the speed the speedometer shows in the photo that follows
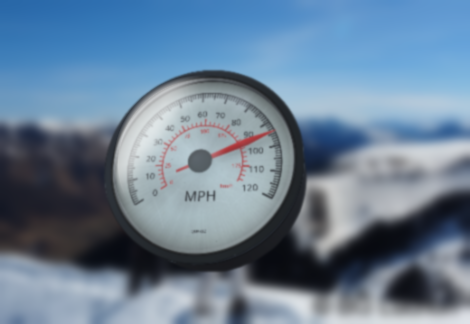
mph 95
